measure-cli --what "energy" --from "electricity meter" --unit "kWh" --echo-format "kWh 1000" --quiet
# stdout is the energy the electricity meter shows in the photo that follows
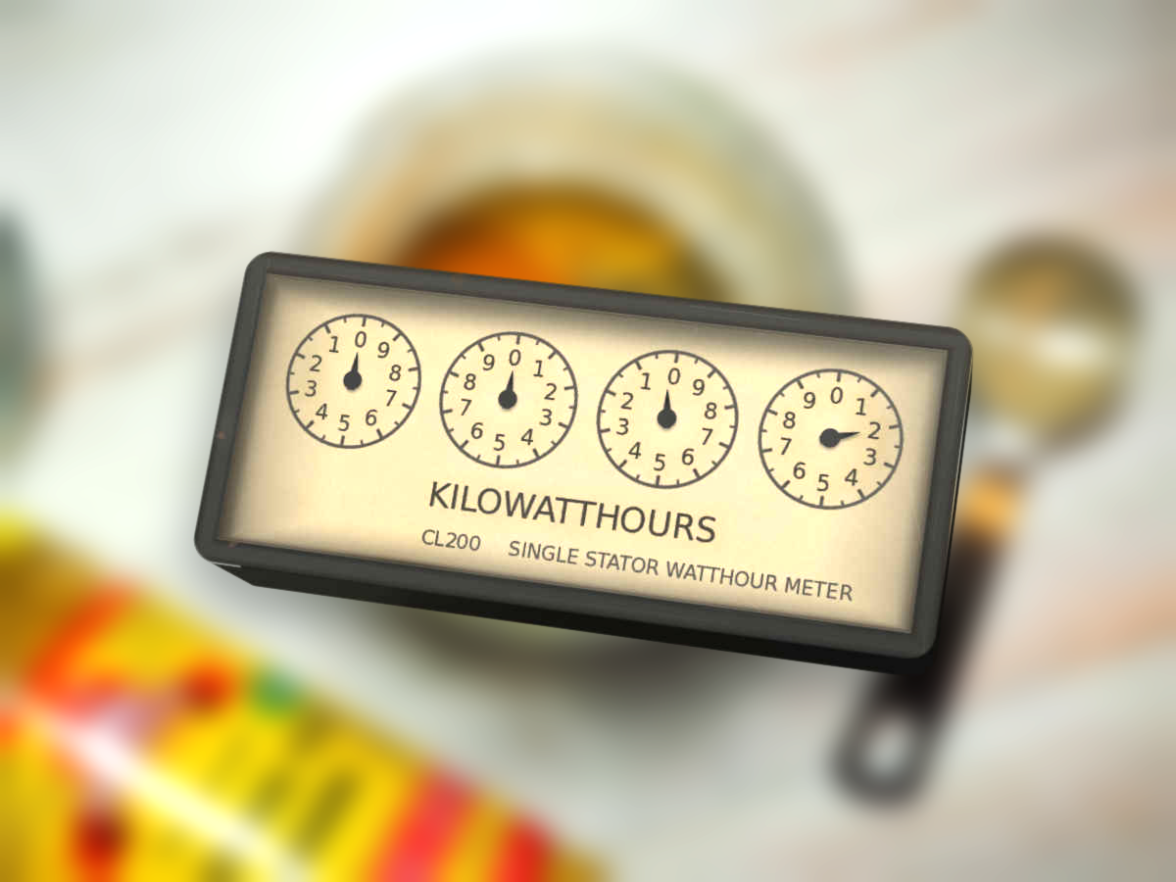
kWh 2
